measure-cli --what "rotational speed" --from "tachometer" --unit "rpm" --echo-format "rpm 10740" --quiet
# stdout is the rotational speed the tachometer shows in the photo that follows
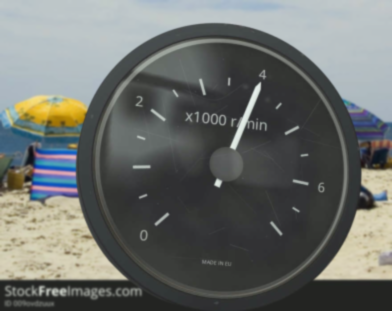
rpm 4000
